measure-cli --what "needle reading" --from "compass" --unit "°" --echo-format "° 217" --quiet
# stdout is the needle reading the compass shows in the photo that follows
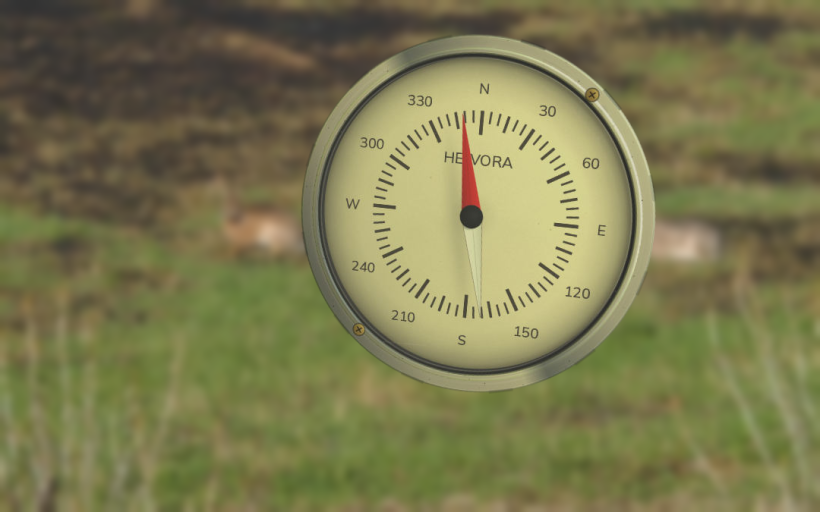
° 350
